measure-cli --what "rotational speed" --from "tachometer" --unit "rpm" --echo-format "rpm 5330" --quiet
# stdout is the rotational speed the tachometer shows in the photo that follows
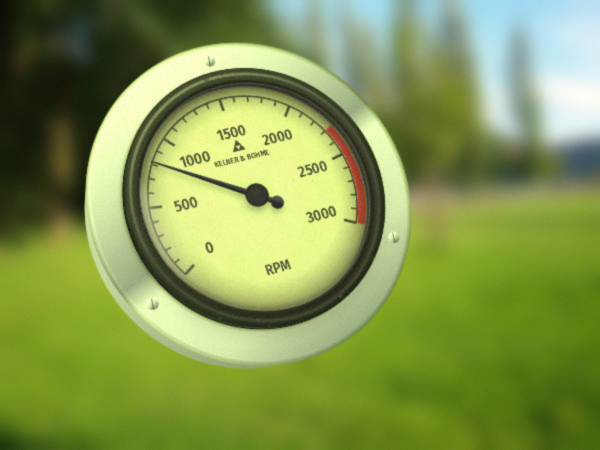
rpm 800
